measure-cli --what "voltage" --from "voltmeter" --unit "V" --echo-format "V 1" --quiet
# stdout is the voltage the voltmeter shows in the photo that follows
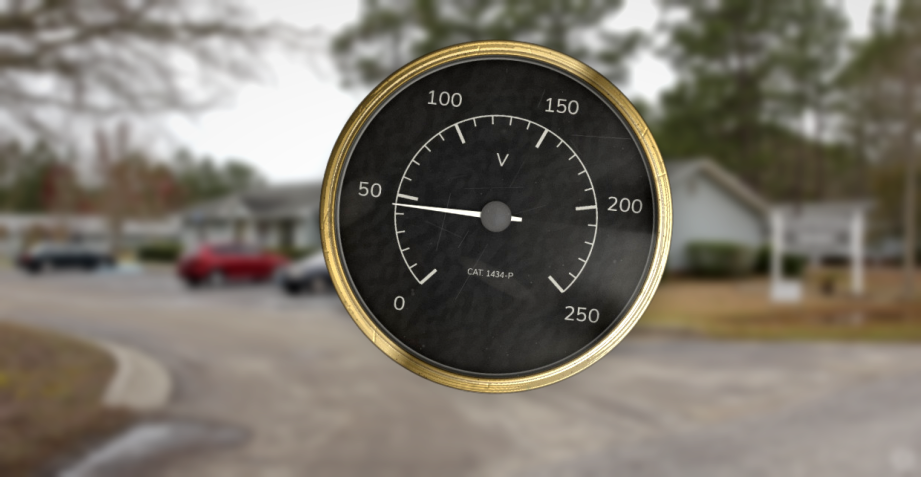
V 45
